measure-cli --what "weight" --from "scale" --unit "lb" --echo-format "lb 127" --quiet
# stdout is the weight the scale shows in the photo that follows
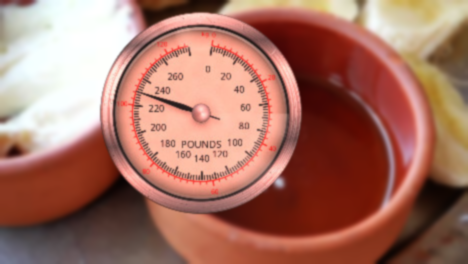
lb 230
